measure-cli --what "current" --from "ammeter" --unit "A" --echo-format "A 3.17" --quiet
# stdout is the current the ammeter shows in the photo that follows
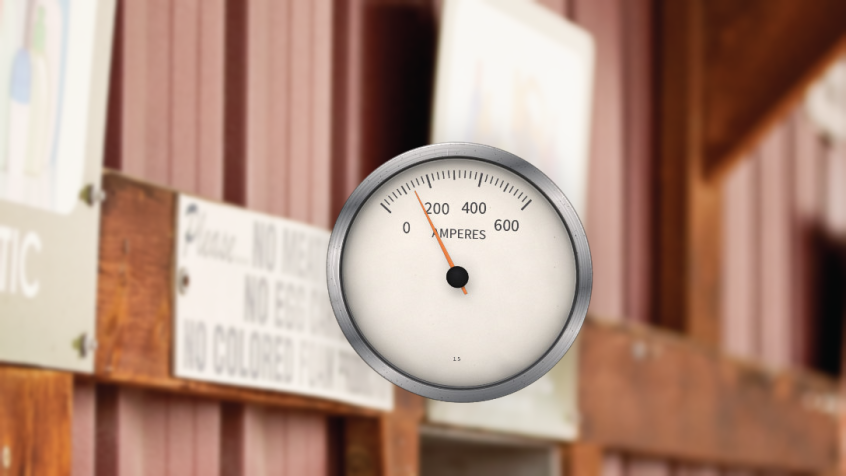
A 140
